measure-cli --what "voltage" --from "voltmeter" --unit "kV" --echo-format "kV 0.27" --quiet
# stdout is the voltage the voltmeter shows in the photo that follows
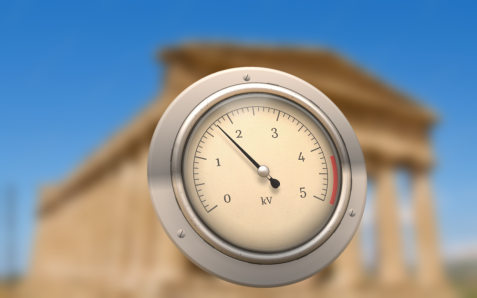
kV 1.7
